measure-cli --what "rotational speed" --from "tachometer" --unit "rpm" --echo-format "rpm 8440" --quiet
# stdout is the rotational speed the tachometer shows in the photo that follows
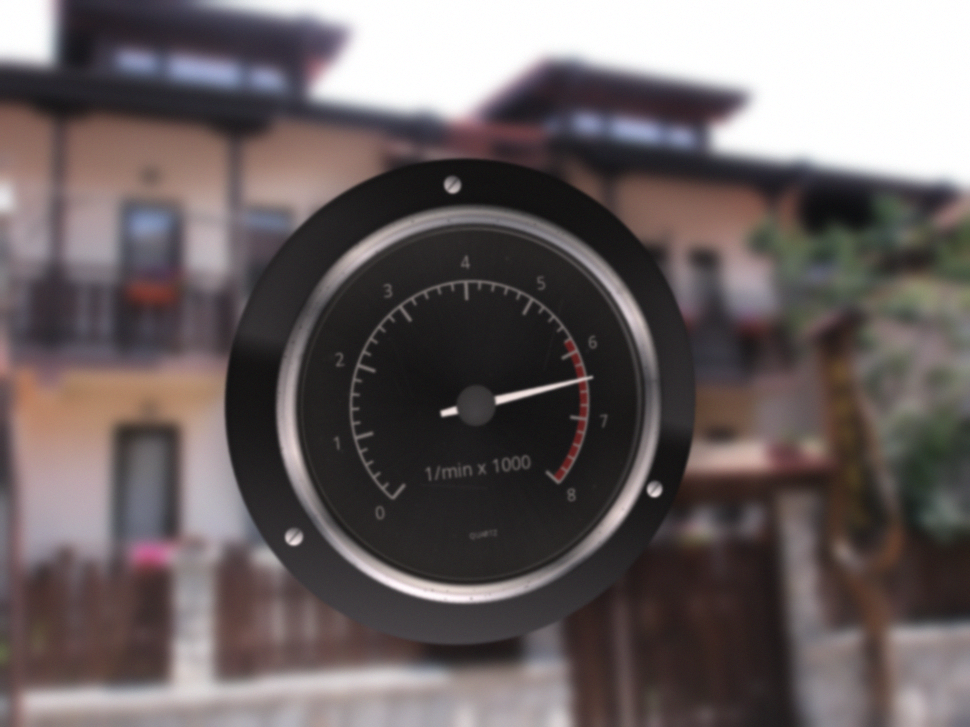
rpm 6400
